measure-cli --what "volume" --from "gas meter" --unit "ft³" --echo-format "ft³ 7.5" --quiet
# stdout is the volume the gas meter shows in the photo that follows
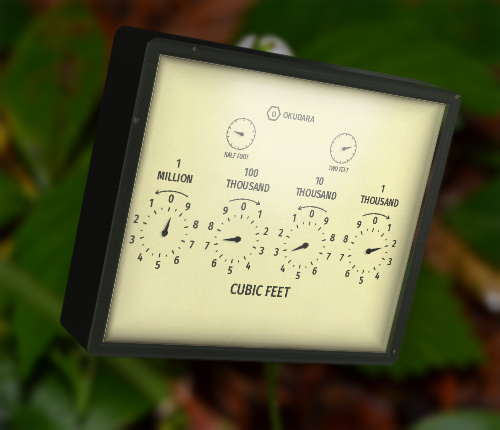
ft³ 973200
